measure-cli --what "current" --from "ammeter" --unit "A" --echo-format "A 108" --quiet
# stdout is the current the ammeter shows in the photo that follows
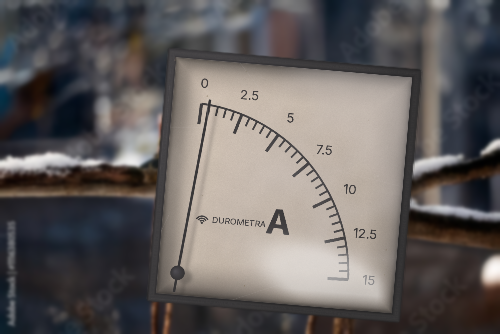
A 0.5
